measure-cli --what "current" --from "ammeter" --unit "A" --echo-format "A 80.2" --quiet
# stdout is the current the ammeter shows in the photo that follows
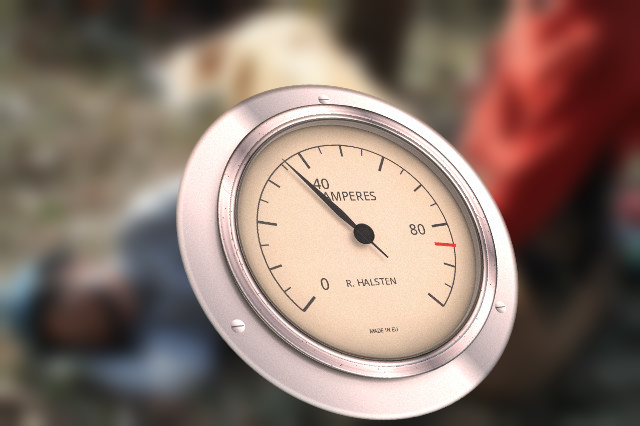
A 35
